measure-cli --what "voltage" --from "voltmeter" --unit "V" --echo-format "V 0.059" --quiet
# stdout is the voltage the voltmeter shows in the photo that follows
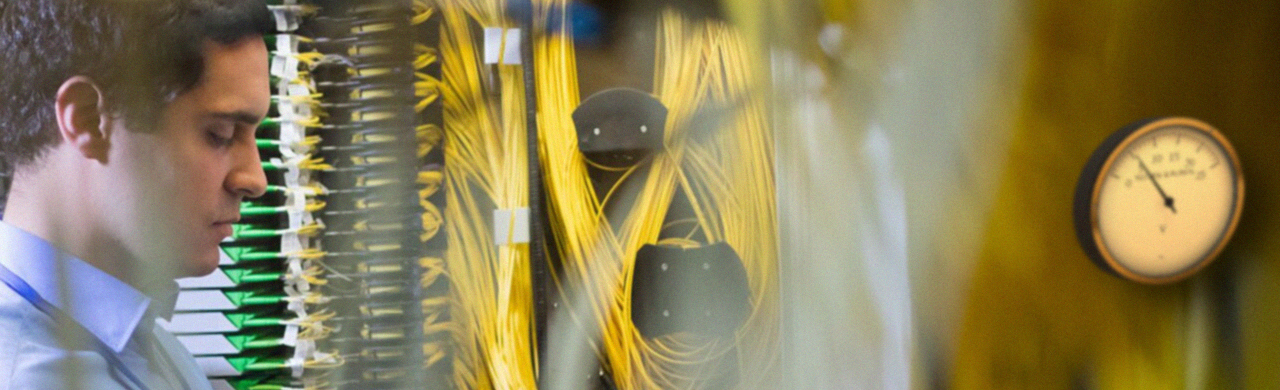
V 5
